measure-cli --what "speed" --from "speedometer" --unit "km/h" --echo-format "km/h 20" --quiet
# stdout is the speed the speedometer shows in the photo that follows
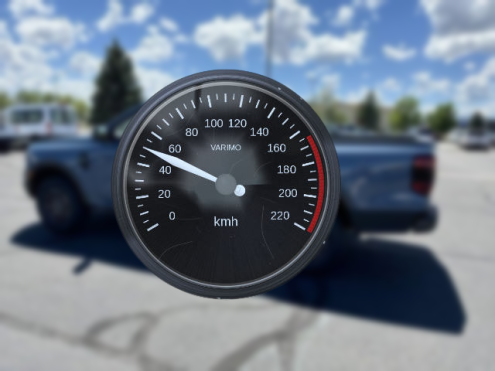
km/h 50
